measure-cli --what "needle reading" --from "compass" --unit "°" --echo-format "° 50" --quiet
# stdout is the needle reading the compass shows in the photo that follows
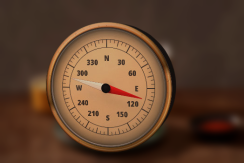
° 105
